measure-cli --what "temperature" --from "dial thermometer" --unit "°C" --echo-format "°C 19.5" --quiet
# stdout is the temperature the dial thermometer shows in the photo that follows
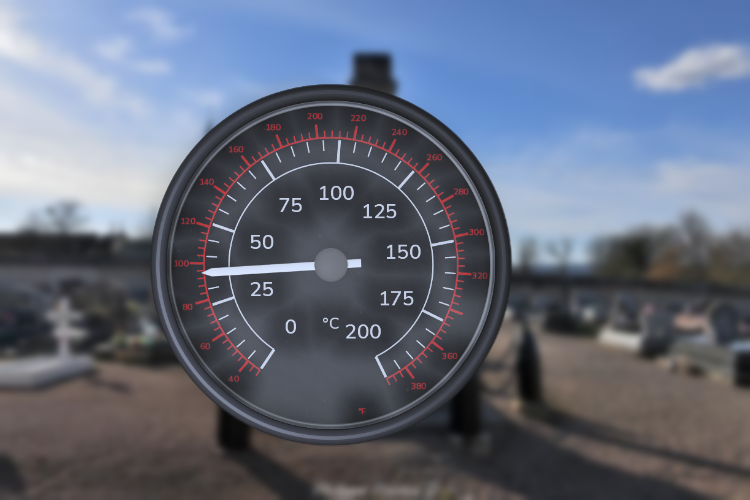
°C 35
